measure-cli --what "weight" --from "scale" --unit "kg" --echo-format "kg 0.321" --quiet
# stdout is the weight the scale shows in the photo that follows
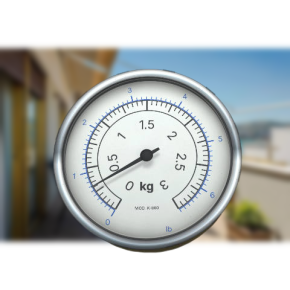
kg 0.3
